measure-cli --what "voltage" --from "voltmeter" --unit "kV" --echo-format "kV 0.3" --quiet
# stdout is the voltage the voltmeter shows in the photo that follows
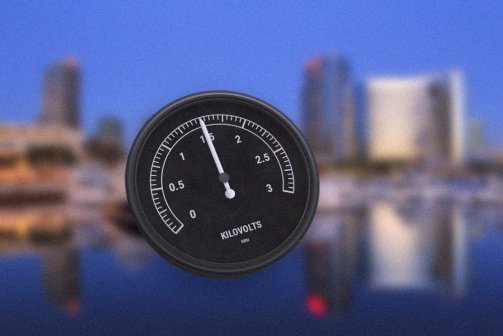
kV 1.5
